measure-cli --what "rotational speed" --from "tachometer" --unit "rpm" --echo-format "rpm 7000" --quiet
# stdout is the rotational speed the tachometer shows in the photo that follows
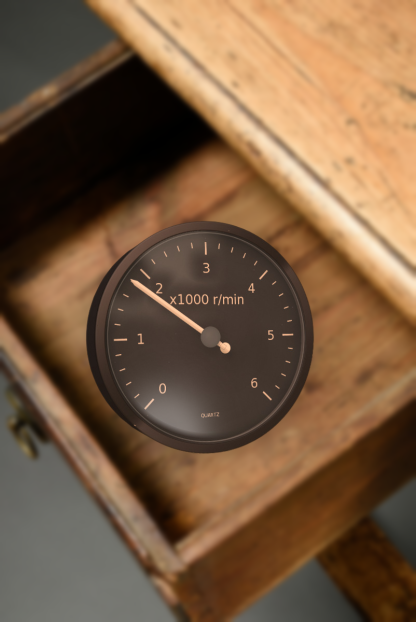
rpm 1800
